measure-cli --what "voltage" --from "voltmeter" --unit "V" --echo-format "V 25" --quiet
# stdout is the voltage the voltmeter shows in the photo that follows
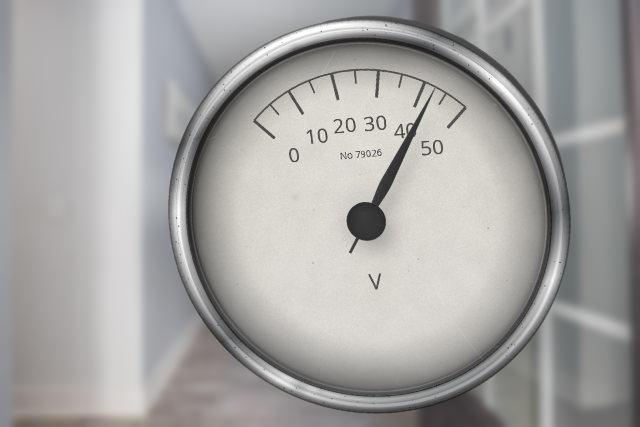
V 42.5
